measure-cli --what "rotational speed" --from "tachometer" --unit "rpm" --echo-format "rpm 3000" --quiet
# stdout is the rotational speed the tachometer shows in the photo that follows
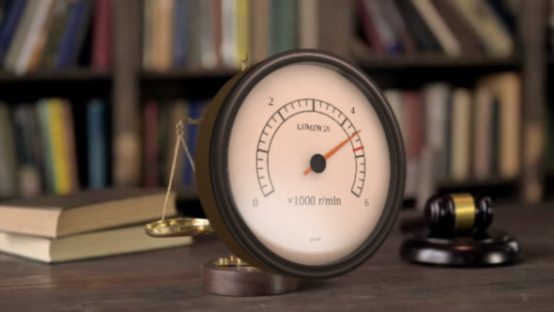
rpm 4400
